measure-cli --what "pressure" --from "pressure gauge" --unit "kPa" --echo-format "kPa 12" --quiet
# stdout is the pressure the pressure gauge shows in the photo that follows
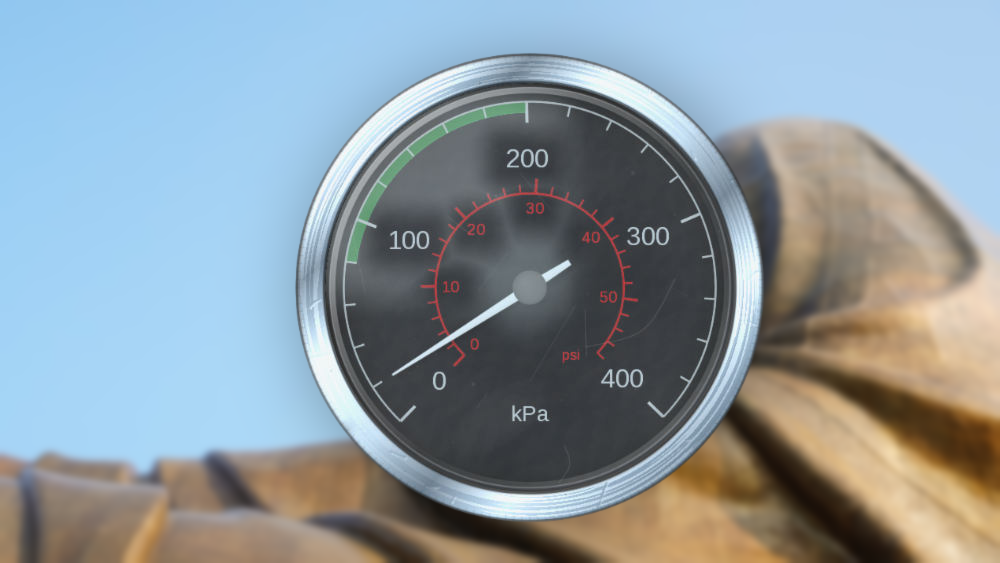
kPa 20
